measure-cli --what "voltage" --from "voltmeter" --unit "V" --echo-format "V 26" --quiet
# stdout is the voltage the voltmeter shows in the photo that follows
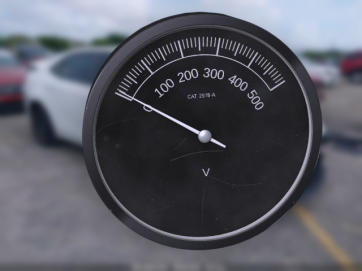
V 10
